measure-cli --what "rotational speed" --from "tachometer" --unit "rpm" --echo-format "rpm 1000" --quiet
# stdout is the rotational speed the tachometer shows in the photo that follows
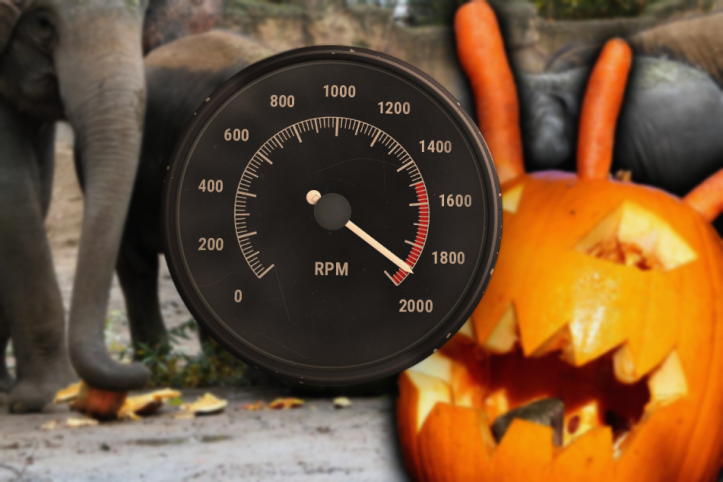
rpm 1920
